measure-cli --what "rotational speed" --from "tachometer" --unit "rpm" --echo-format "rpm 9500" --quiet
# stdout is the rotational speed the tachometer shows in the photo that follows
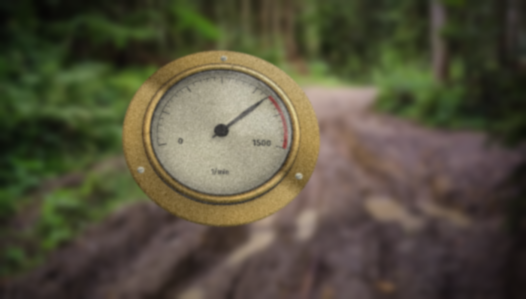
rpm 1100
